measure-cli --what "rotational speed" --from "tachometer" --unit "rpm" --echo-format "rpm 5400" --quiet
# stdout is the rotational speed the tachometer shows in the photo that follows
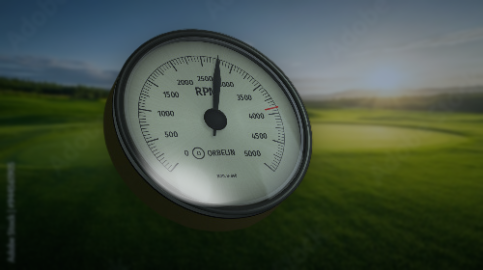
rpm 2750
